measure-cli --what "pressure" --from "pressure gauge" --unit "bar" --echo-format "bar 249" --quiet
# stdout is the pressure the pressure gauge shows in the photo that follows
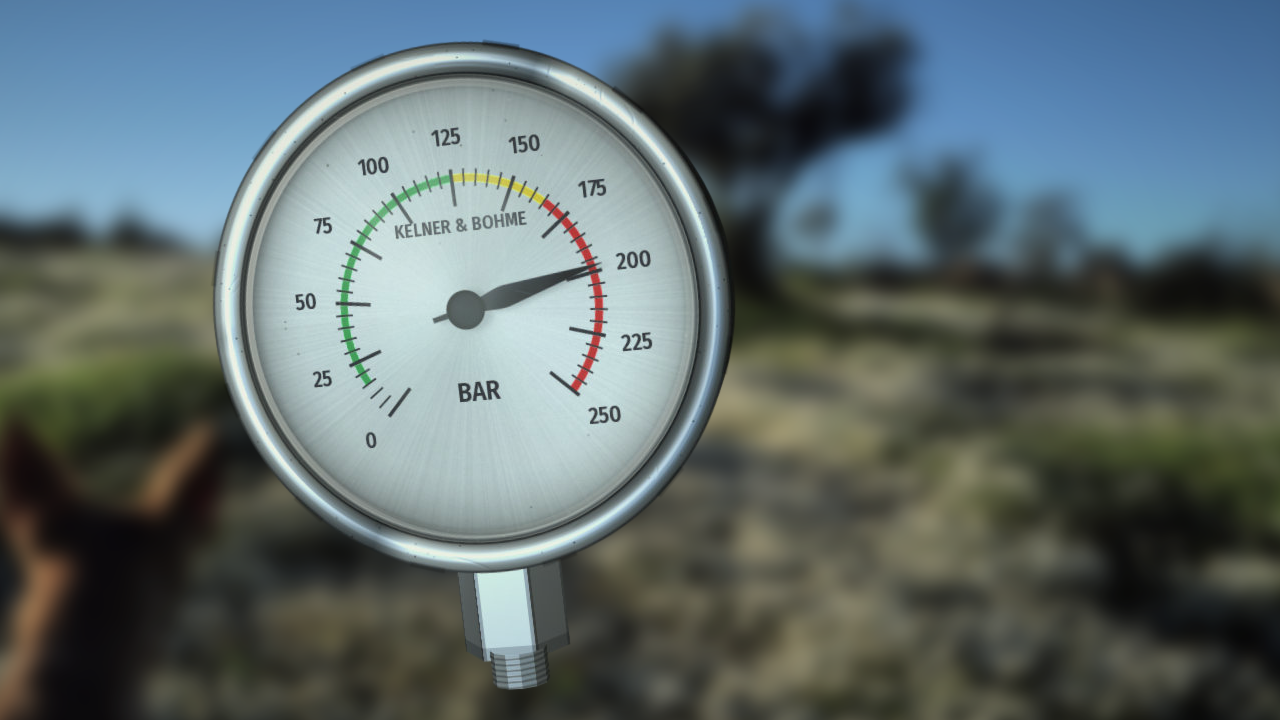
bar 197.5
